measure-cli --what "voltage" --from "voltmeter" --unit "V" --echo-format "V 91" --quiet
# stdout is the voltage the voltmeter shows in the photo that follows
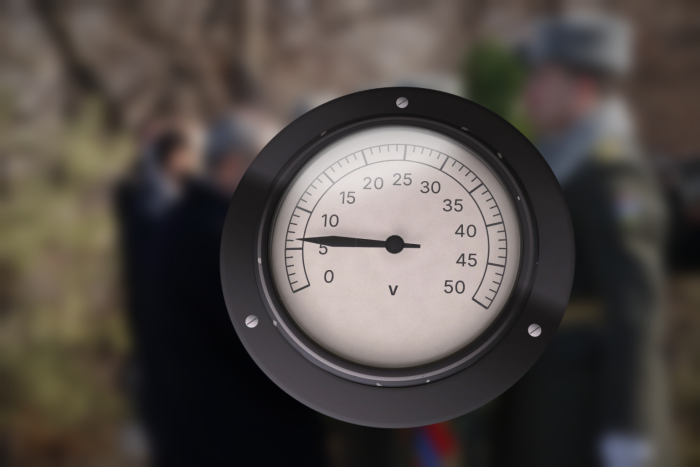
V 6
